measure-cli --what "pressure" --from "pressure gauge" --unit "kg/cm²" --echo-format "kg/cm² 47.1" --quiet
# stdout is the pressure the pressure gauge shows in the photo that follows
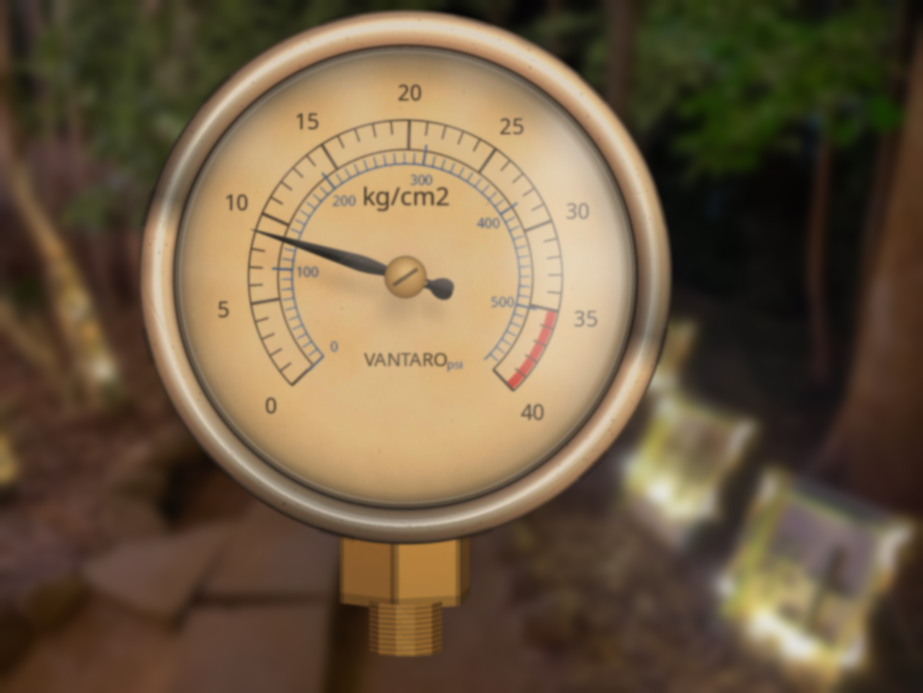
kg/cm² 9
